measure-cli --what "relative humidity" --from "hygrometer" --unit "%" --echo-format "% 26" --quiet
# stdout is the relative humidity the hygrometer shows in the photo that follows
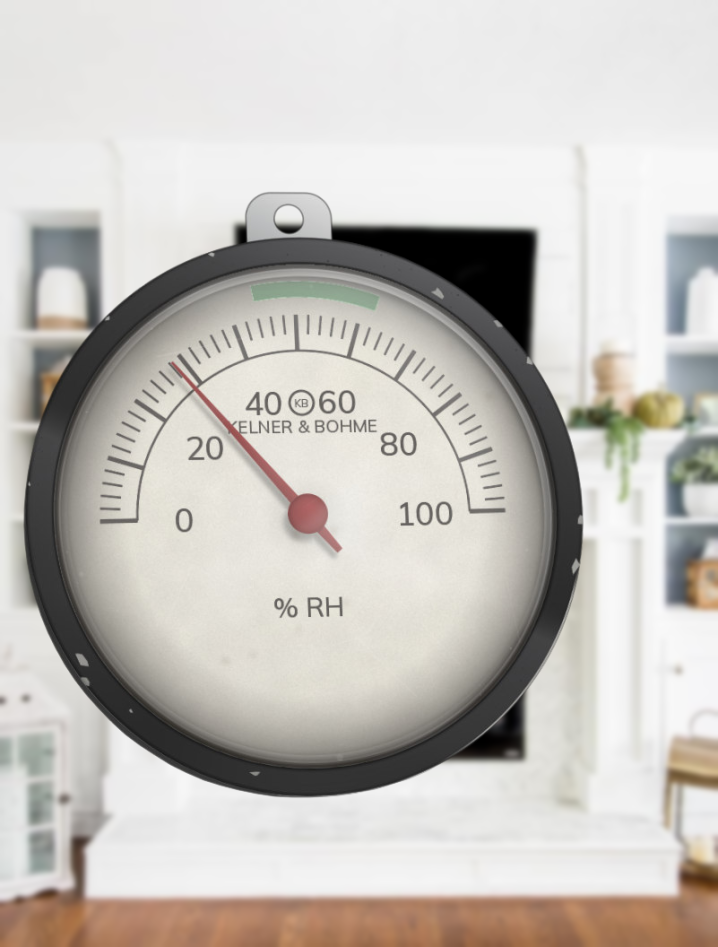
% 28
